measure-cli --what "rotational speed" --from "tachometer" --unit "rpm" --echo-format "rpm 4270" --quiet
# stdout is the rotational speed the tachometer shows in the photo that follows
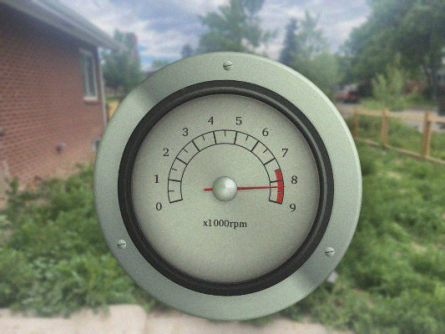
rpm 8250
